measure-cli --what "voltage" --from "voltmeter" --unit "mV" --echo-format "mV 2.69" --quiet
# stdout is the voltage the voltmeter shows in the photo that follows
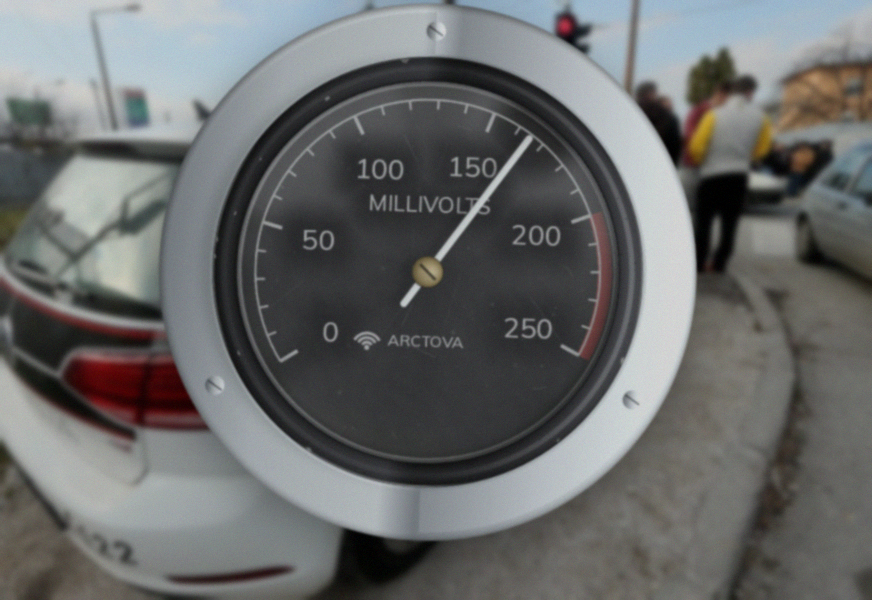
mV 165
